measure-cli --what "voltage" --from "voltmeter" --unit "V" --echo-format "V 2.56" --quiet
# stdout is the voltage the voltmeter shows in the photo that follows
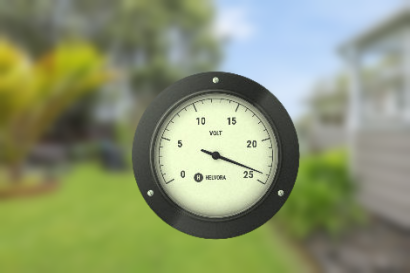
V 24
